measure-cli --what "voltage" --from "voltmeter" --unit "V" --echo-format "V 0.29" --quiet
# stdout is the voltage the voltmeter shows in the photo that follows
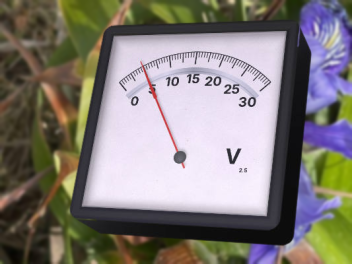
V 5
